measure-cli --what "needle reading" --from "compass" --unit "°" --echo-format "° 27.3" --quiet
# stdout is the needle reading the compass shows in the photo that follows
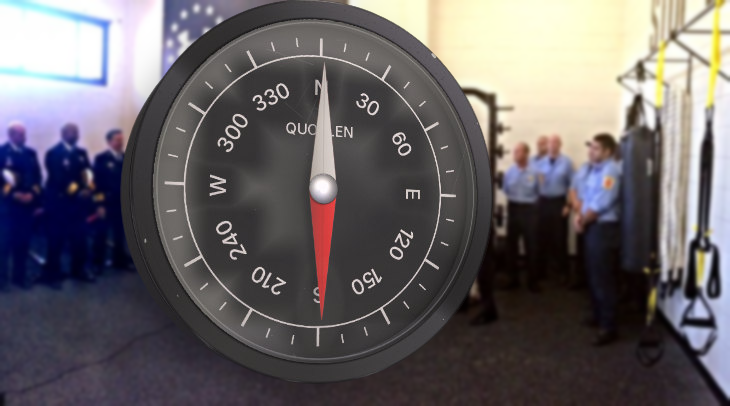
° 180
